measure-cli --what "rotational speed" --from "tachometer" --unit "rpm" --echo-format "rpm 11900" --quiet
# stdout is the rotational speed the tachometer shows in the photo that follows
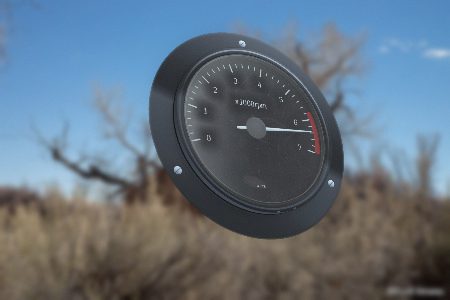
rpm 6400
